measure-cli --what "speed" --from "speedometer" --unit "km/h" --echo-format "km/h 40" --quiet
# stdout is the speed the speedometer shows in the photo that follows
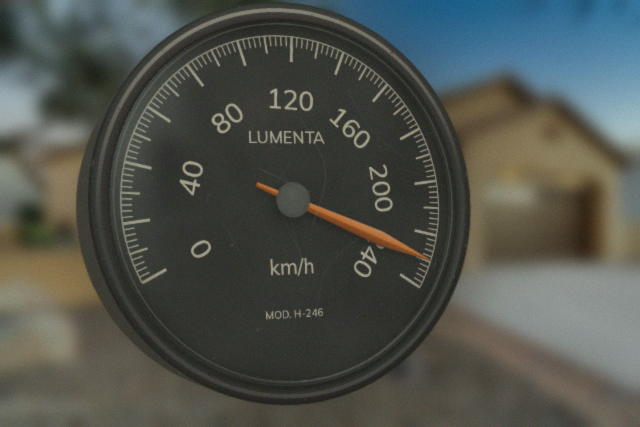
km/h 230
